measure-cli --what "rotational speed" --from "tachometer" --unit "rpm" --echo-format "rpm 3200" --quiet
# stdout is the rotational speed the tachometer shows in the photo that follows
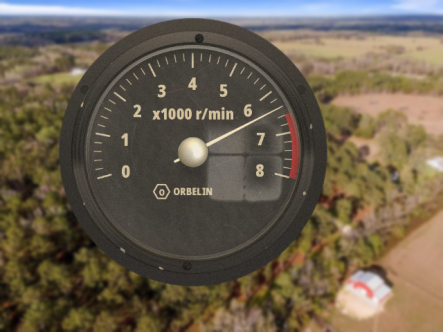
rpm 6400
